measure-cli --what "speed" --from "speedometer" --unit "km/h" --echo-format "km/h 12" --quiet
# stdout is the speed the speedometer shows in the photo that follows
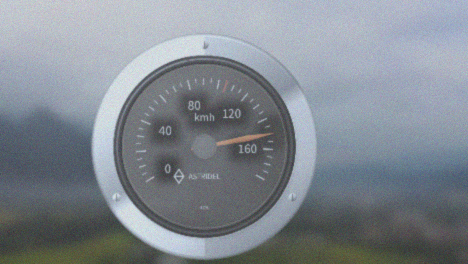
km/h 150
